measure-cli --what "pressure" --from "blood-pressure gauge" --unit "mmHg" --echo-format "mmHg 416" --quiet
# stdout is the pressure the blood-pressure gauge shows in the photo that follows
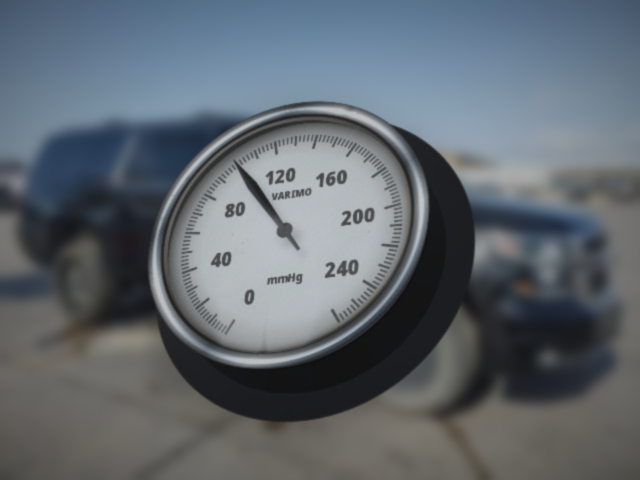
mmHg 100
